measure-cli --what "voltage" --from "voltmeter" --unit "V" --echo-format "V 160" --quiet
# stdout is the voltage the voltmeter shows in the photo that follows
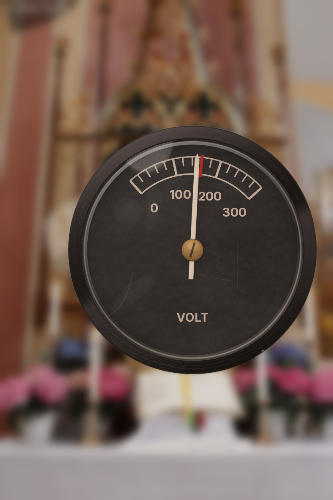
V 150
